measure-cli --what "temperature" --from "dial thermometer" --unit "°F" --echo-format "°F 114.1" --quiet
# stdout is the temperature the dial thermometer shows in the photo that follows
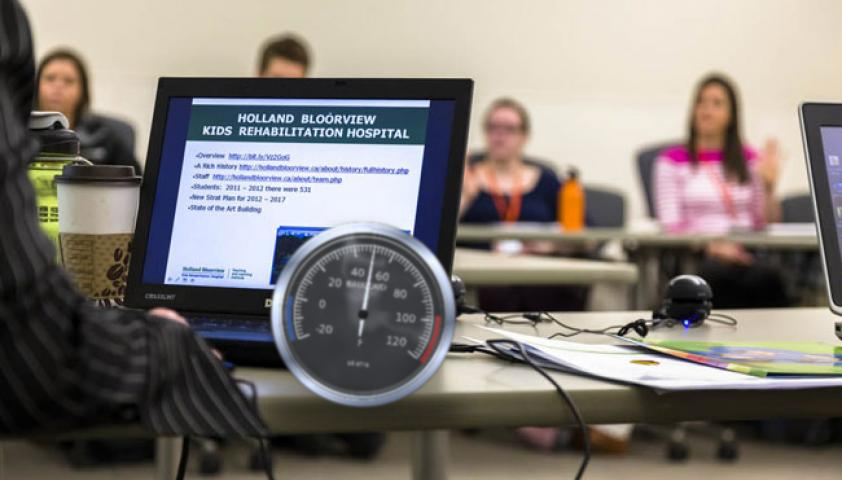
°F 50
